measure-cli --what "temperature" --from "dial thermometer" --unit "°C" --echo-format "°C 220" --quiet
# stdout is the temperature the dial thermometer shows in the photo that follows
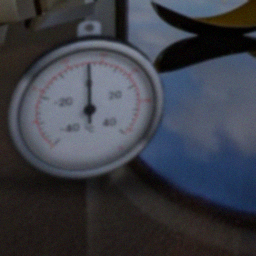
°C 0
